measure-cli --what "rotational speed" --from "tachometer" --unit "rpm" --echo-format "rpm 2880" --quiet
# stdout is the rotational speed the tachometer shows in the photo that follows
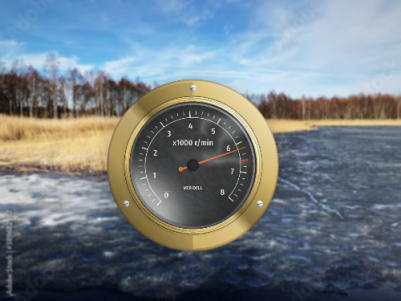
rpm 6200
